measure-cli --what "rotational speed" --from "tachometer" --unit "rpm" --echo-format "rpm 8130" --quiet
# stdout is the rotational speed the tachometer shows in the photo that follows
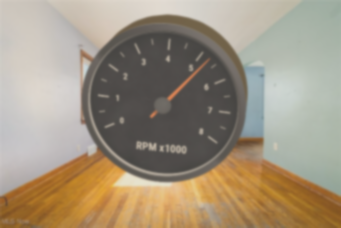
rpm 5250
